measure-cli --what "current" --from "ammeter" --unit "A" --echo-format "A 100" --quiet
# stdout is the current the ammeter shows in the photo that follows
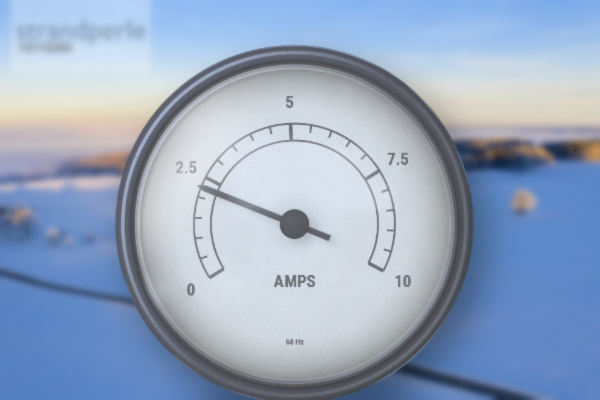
A 2.25
